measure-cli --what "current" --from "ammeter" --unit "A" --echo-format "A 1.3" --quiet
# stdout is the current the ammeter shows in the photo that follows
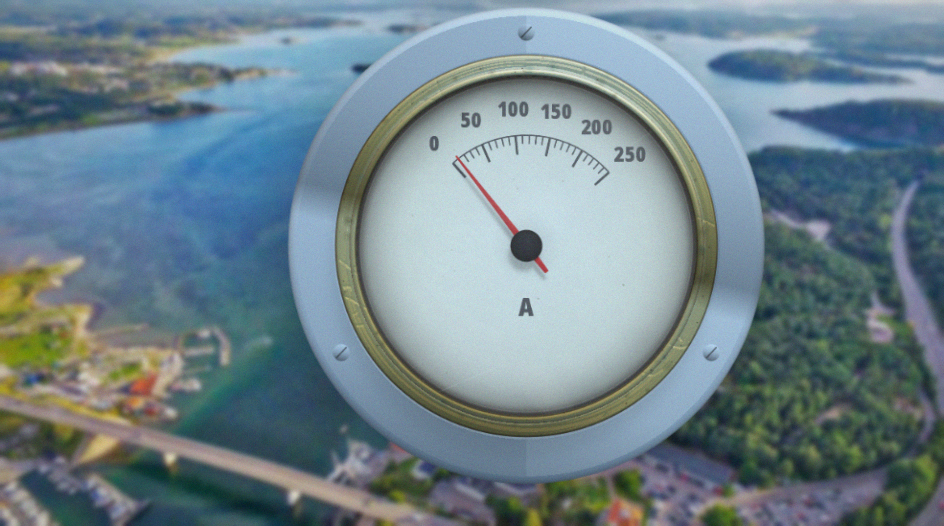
A 10
